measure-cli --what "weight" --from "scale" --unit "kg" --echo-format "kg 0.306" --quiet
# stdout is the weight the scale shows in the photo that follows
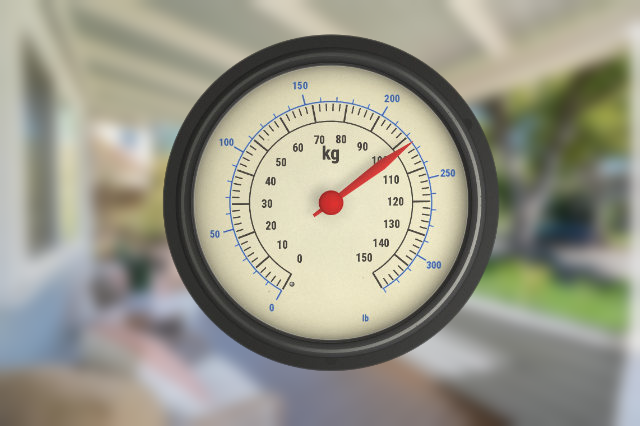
kg 102
